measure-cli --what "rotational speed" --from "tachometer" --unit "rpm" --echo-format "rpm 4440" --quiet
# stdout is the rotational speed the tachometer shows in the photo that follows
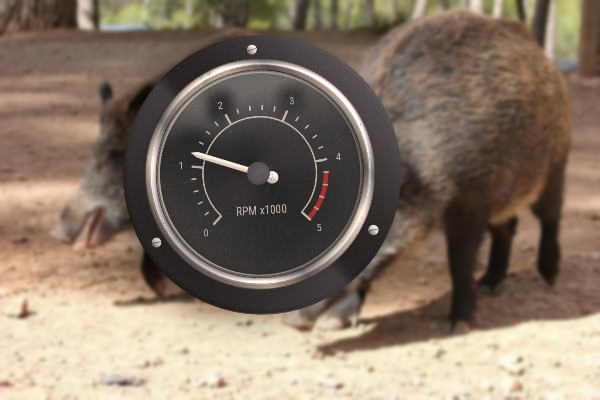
rpm 1200
